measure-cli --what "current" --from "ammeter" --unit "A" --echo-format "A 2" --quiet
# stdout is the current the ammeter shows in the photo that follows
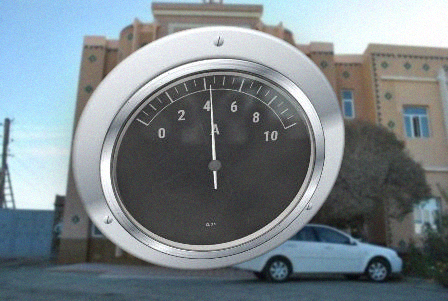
A 4.25
